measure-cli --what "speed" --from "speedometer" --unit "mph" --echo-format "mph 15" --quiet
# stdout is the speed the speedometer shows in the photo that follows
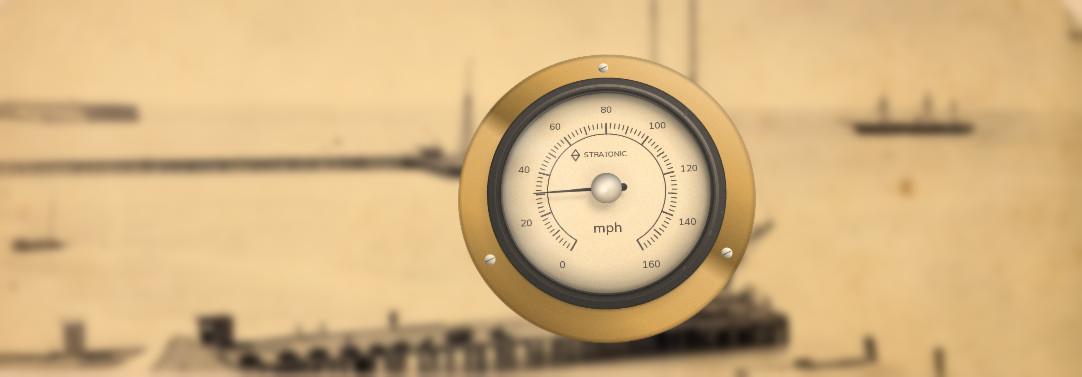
mph 30
